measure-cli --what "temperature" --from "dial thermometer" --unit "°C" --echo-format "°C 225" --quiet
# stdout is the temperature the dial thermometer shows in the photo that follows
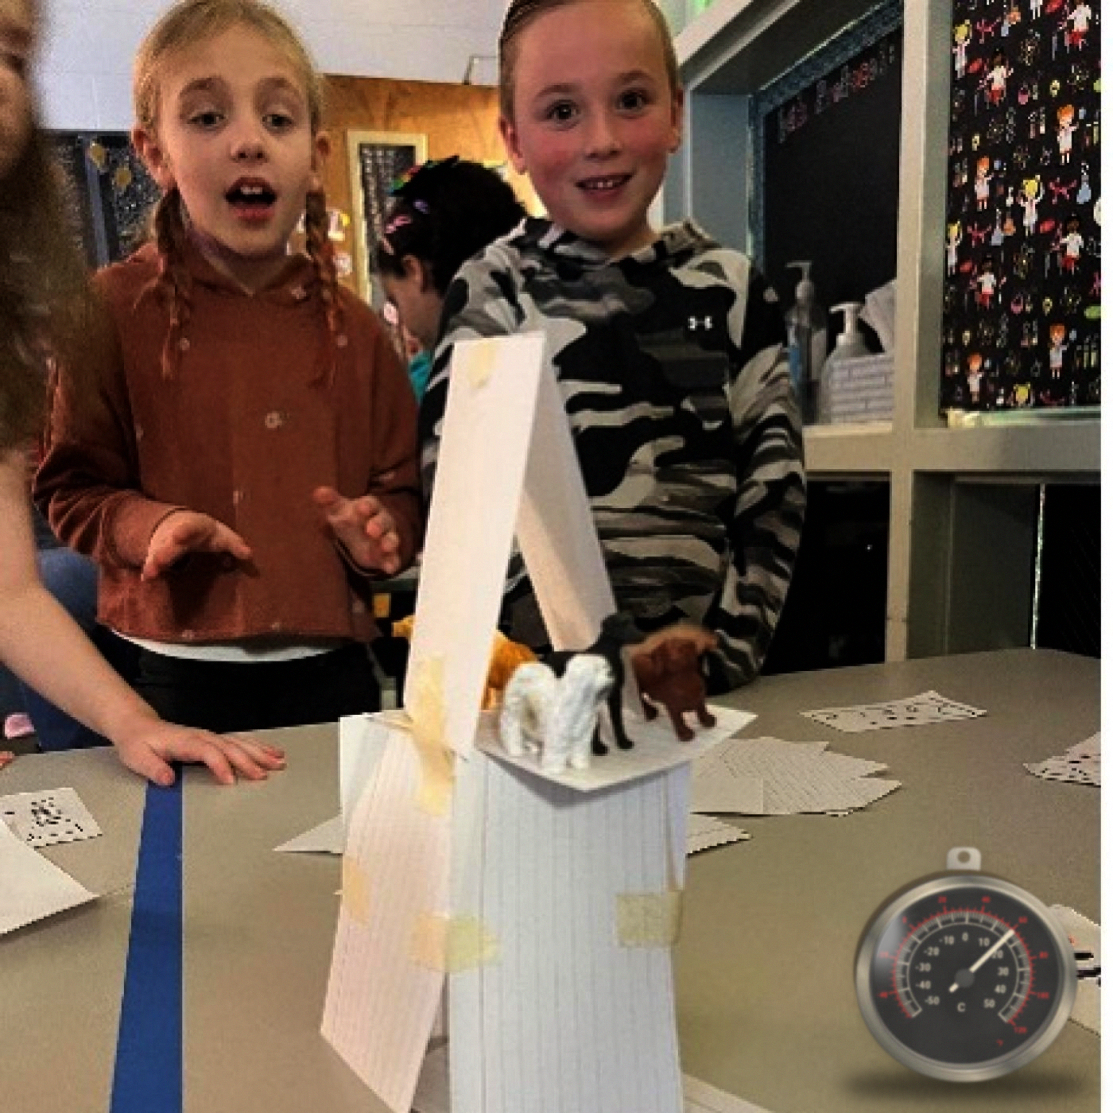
°C 15
